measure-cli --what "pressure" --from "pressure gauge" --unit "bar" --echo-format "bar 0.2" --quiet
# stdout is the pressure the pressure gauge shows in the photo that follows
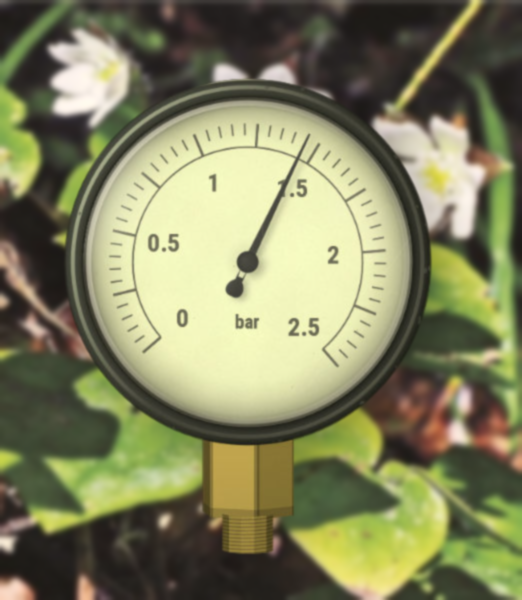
bar 1.45
